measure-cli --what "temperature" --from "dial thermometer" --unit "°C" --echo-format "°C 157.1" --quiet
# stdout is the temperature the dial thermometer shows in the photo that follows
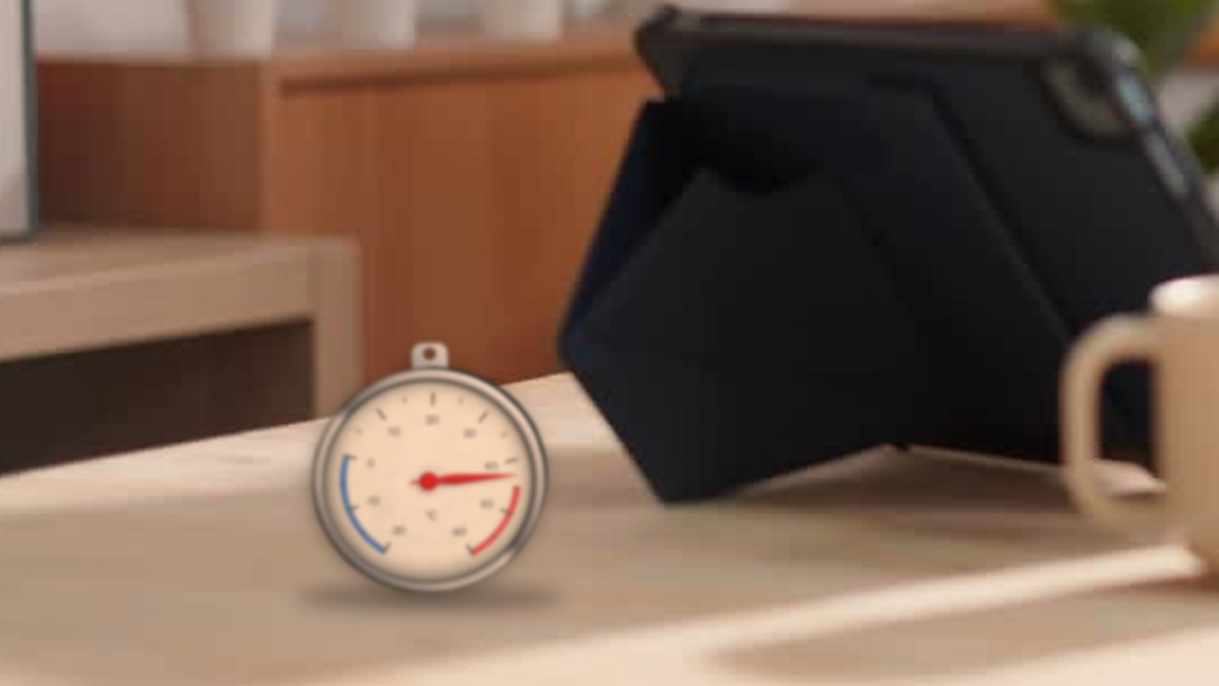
°C 42.5
